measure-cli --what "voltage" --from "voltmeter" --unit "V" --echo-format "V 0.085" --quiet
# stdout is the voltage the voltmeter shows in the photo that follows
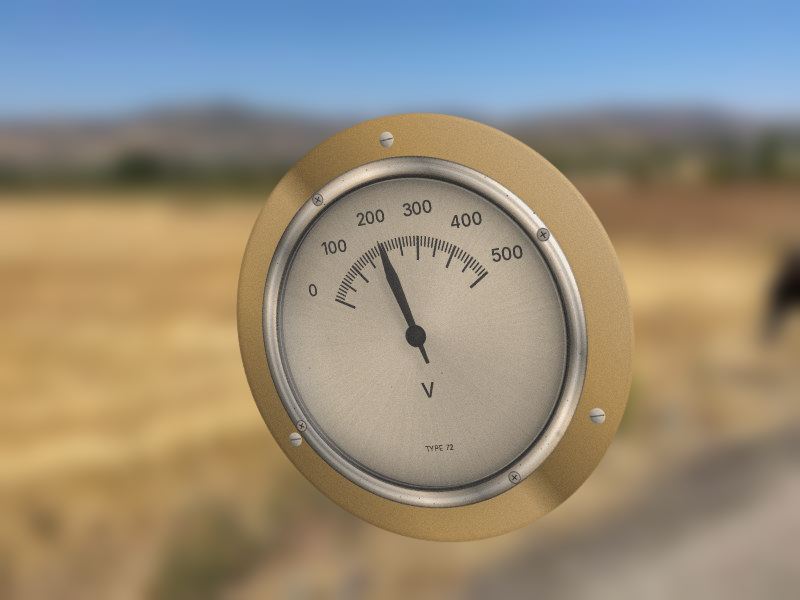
V 200
